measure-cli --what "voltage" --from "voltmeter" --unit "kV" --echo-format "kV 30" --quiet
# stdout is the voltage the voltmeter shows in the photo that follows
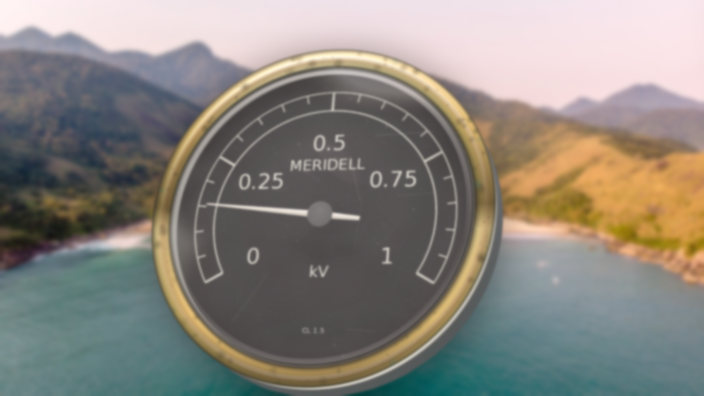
kV 0.15
